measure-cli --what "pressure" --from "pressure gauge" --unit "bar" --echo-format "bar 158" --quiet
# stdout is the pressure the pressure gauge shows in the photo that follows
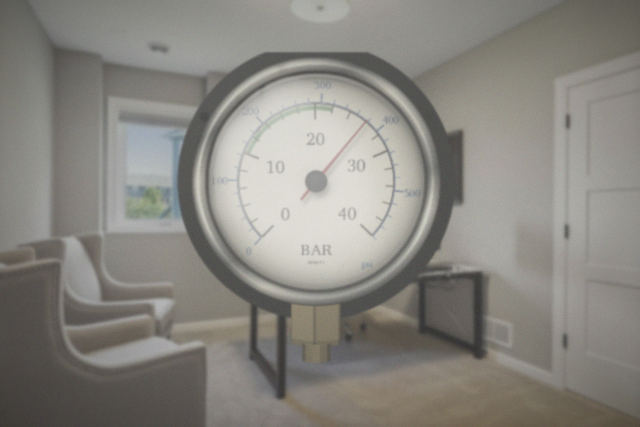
bar 26
